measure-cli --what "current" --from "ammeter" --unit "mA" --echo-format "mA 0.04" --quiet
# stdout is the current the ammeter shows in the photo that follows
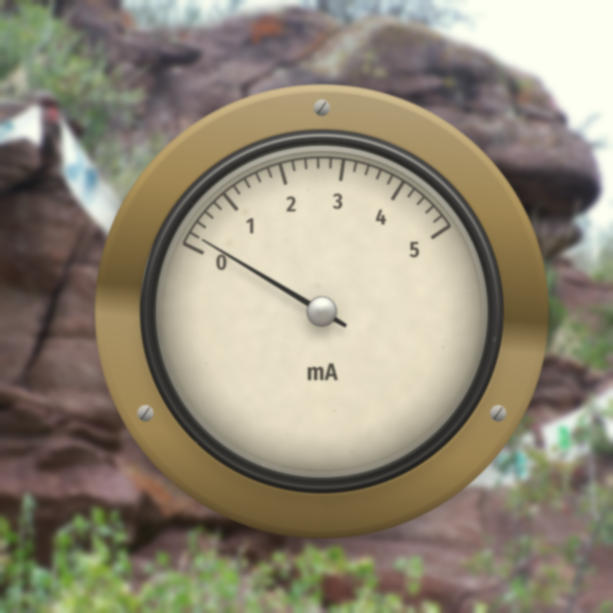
mA 0.2
